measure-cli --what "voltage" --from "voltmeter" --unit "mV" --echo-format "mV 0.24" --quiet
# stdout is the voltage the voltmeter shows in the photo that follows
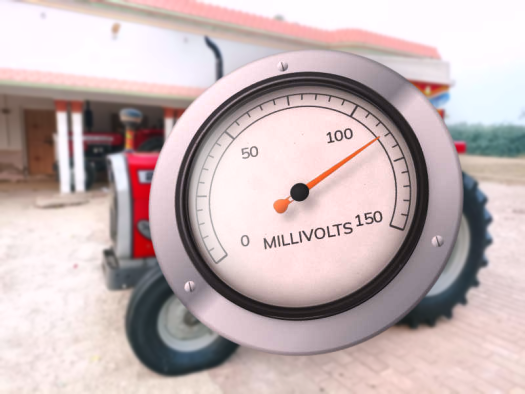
mV 115
